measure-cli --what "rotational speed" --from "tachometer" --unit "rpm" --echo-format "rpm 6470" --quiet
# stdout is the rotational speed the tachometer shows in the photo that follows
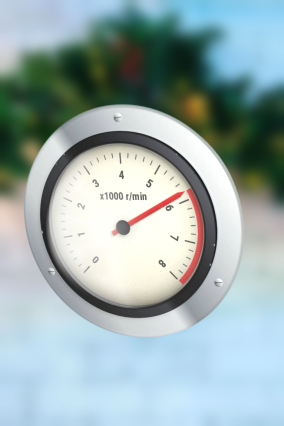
rpm 5800
